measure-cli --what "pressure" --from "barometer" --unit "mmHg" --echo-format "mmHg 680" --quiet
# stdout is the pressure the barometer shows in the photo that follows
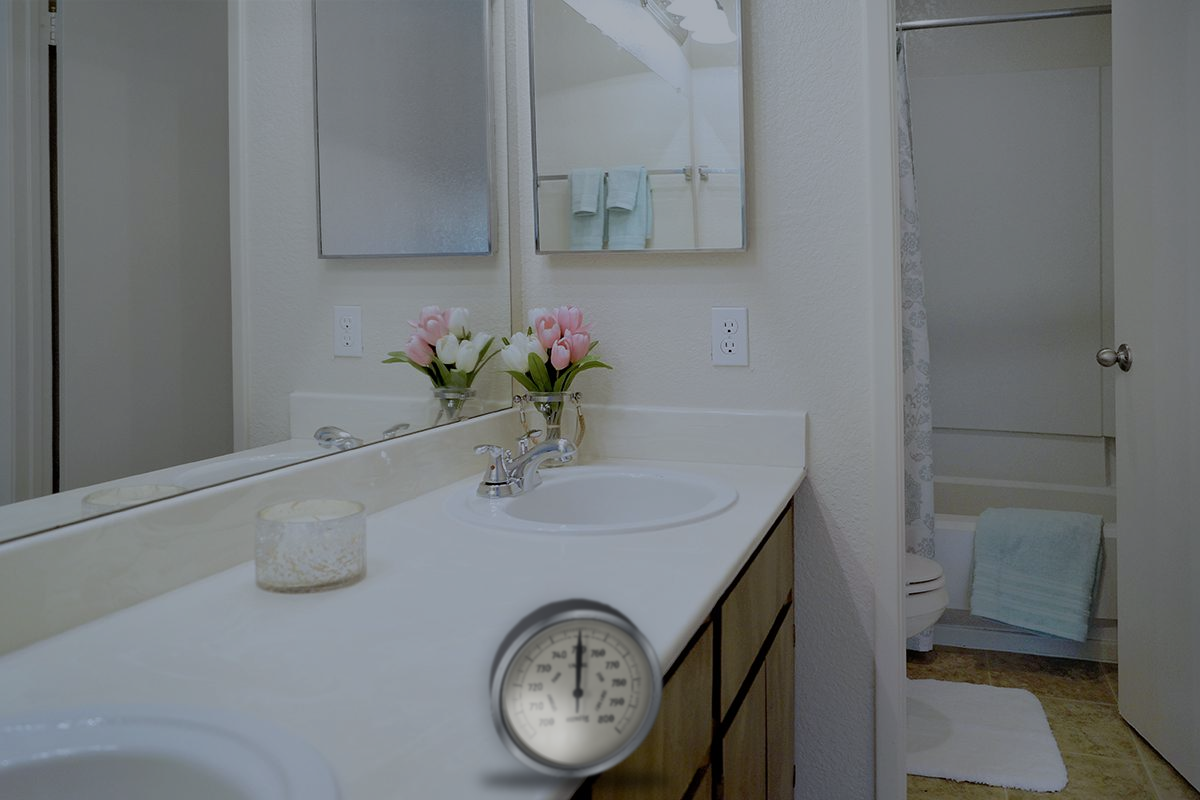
mmHg 750
